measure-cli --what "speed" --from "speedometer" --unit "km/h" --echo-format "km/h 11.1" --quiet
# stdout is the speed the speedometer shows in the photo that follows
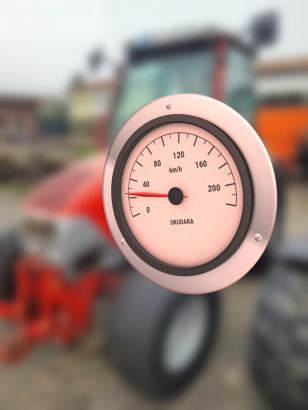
km/h 25
